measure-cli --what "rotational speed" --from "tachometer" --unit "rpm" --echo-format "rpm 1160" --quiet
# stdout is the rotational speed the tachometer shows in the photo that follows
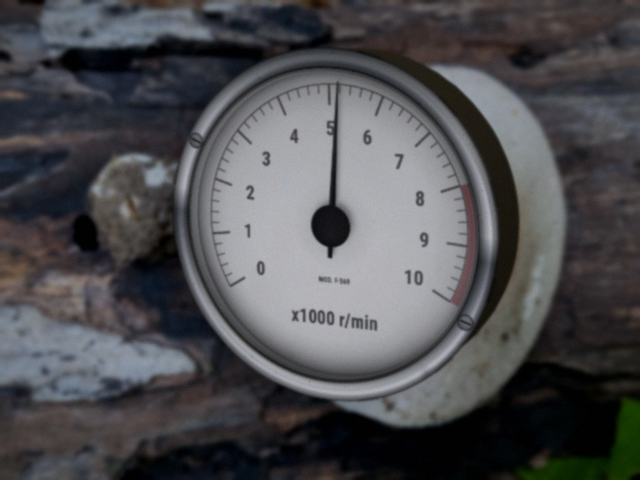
rpm 5200
